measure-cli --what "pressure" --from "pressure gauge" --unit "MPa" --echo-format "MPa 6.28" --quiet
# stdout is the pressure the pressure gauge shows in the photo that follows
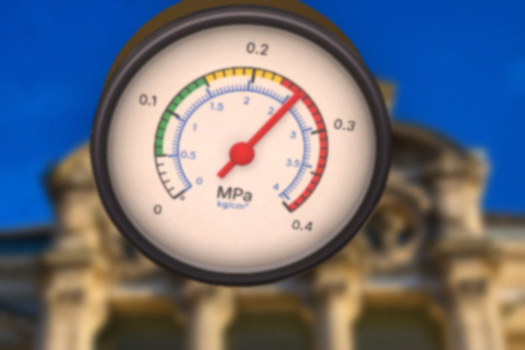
MPa 0.25
